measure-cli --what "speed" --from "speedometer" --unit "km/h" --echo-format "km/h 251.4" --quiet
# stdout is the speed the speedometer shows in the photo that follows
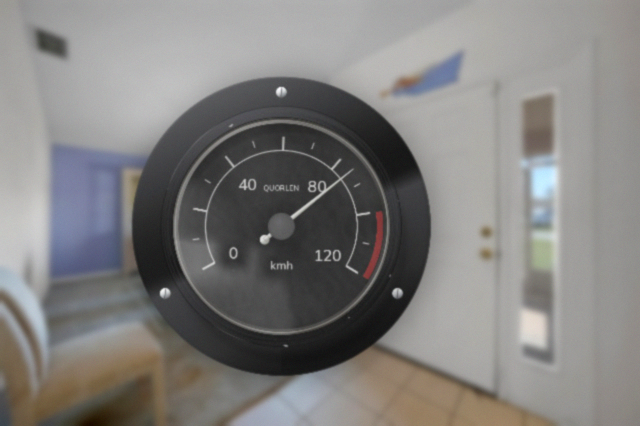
km/h 85
